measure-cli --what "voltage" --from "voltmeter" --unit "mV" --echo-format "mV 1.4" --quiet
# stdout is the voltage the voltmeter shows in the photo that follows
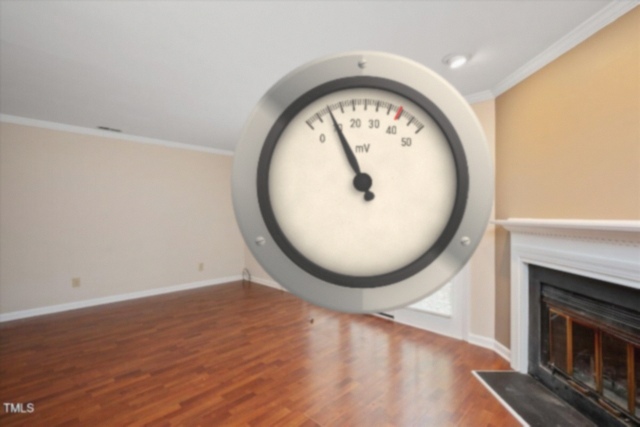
mV 10
